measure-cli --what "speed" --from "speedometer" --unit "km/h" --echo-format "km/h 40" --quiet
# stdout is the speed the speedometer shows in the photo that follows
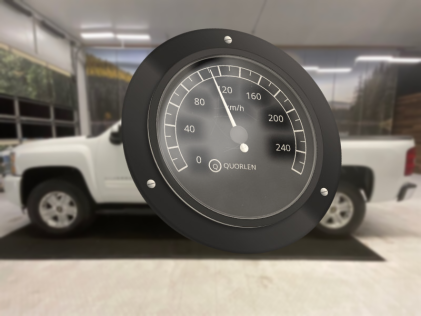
km/h 110
